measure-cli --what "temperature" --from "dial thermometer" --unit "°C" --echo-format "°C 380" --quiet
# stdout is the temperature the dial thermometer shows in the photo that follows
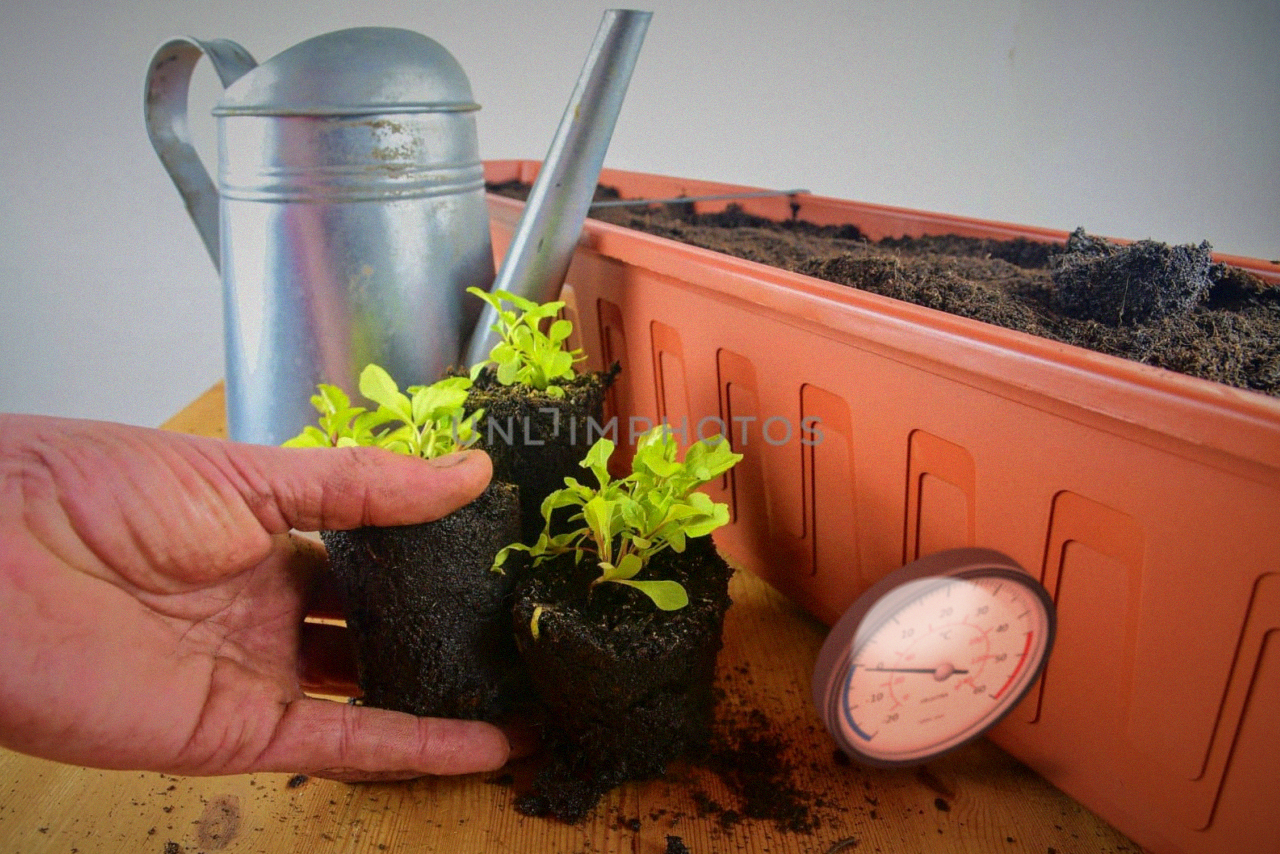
°C 0
